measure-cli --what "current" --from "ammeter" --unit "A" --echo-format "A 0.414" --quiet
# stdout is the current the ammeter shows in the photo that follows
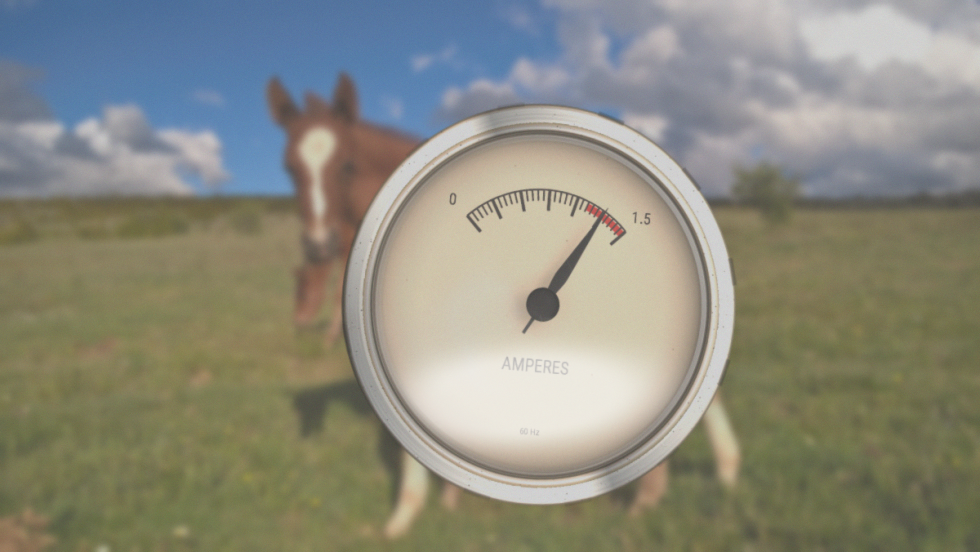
A 1.25
